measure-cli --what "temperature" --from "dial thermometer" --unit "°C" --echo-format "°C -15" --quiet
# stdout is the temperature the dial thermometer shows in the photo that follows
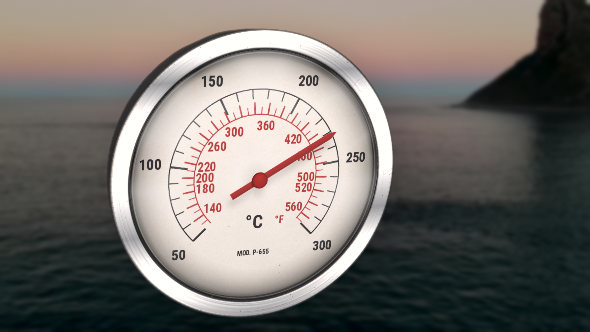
°C 230
